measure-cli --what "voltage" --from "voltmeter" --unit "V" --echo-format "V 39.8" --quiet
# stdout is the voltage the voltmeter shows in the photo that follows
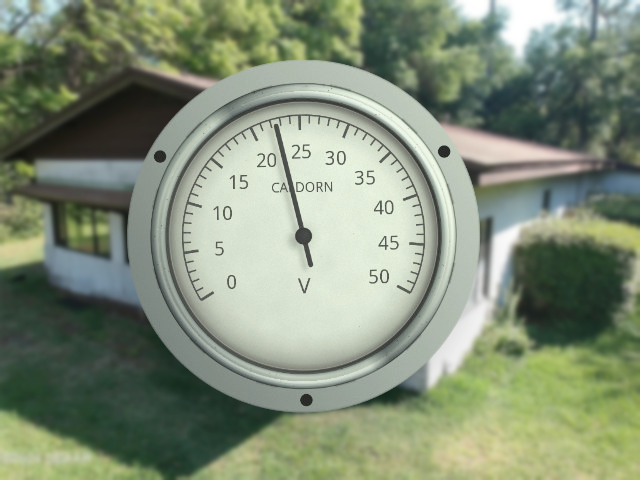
V 22.5
